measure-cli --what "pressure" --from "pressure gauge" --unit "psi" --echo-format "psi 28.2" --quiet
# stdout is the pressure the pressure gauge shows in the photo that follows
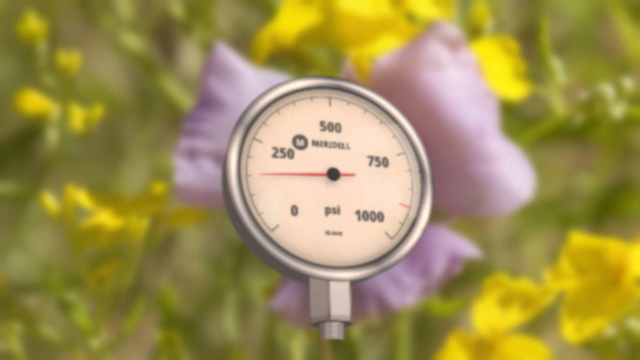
psi 150
